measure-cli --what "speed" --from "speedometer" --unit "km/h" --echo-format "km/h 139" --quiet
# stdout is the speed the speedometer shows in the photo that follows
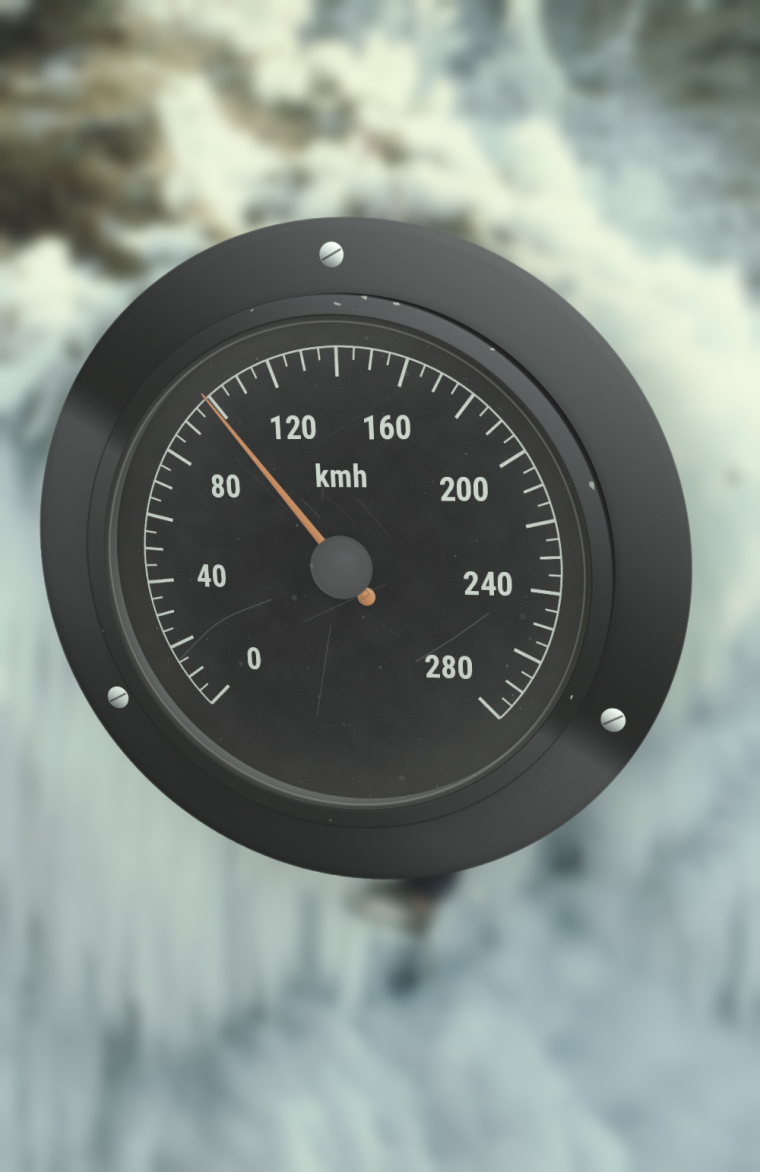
km/h 100
